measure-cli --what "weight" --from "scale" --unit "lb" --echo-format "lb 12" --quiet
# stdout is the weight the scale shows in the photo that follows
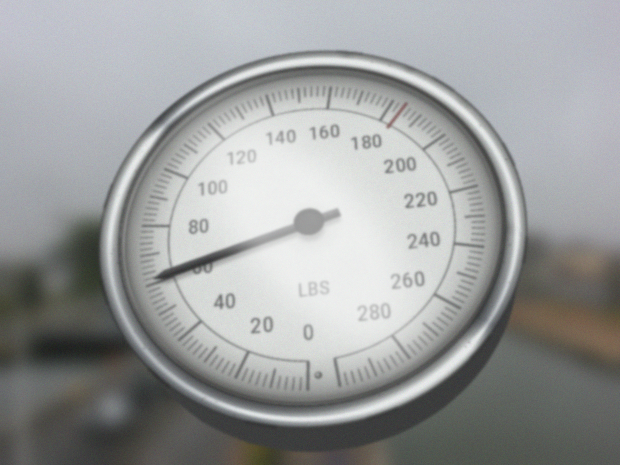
lb 60
